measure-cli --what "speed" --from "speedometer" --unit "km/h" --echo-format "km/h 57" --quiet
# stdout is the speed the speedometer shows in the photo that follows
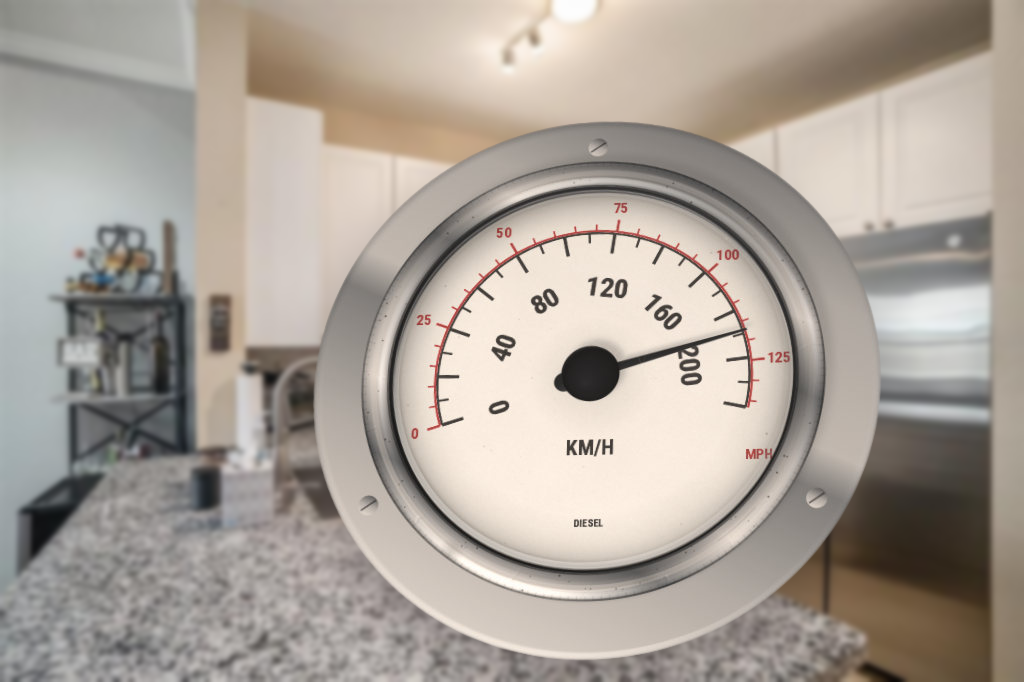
km/h 190
